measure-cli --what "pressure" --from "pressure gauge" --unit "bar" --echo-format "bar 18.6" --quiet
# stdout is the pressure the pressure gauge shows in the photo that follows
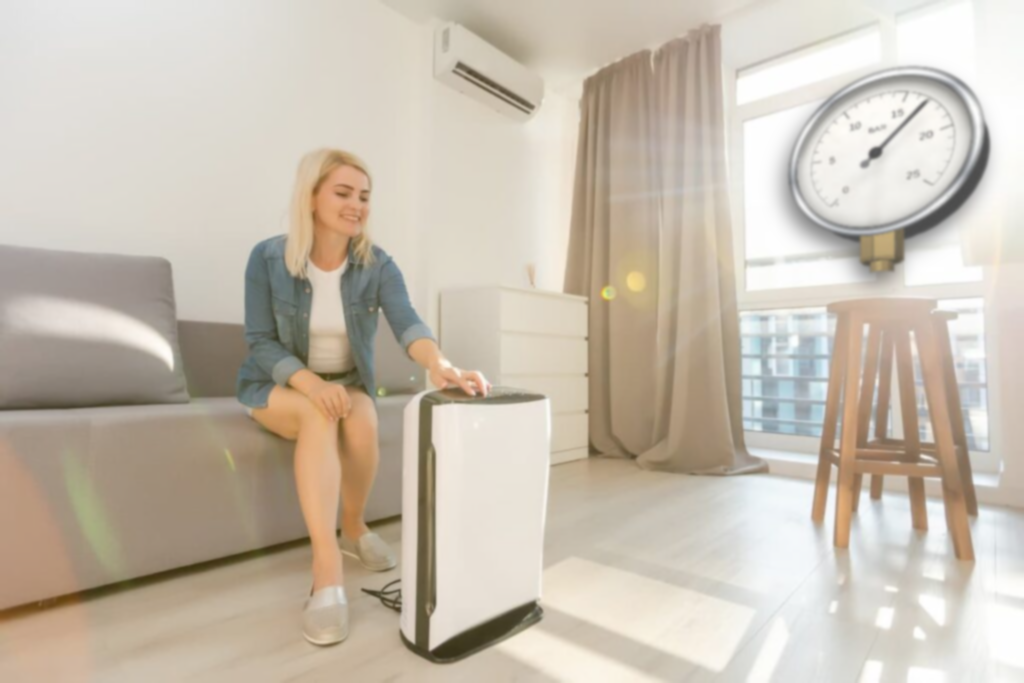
bar 17
